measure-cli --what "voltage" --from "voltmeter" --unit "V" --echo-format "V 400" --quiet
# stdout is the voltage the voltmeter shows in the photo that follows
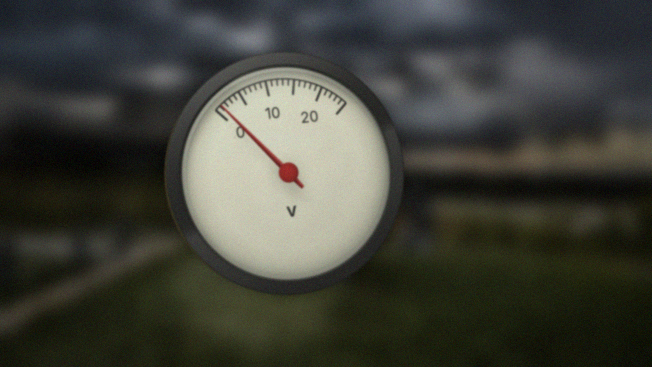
V 1
